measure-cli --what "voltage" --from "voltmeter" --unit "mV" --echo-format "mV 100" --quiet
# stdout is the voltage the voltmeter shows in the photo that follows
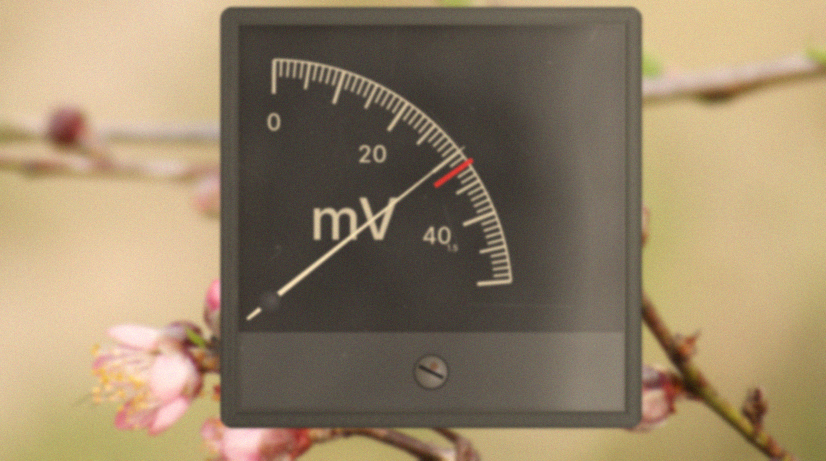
mV 30
